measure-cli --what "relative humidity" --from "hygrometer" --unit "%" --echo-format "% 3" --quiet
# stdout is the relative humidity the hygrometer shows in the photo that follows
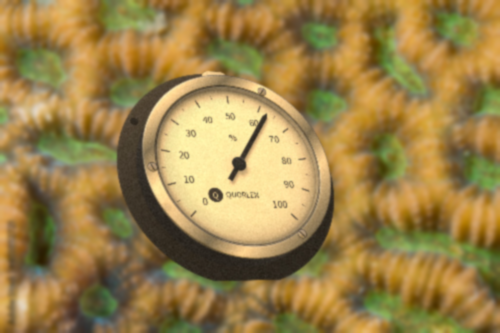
% 62.5
